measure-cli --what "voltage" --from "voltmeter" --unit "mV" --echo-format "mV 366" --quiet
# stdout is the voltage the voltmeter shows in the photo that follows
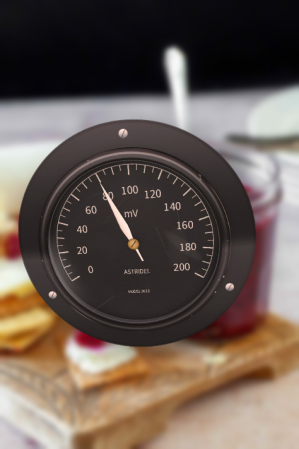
mV 80
